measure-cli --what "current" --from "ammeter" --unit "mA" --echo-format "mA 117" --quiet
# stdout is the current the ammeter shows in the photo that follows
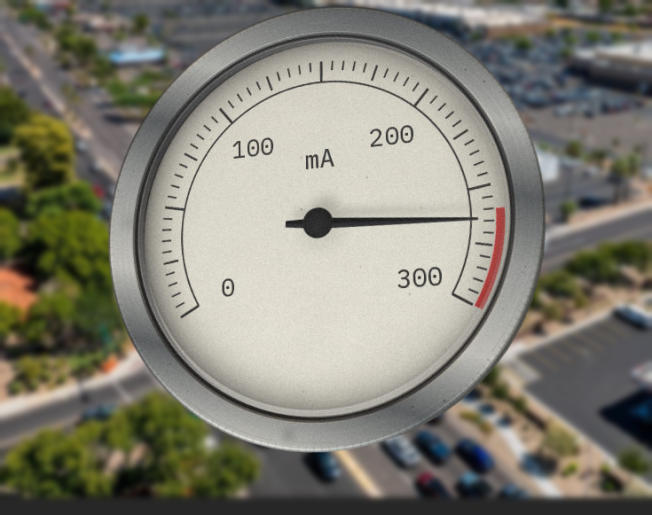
mA 265
